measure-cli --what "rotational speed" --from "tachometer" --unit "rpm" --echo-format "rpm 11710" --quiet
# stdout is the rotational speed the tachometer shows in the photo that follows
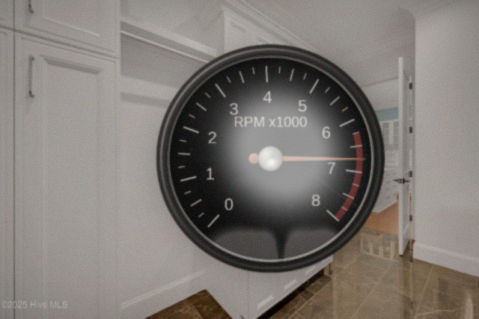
rpm 6750
